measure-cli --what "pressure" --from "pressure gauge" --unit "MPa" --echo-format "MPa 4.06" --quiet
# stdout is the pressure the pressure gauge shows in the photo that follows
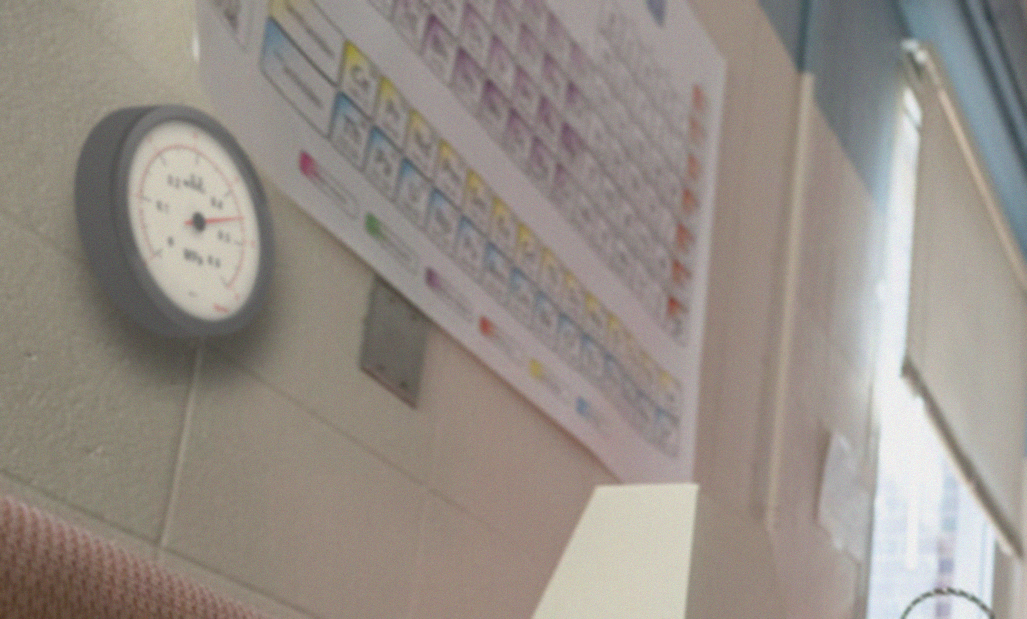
MPa 0.45
